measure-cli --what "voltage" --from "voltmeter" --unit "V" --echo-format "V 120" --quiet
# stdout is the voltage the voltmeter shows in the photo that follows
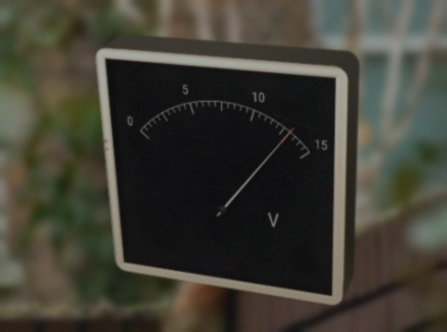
V 13
